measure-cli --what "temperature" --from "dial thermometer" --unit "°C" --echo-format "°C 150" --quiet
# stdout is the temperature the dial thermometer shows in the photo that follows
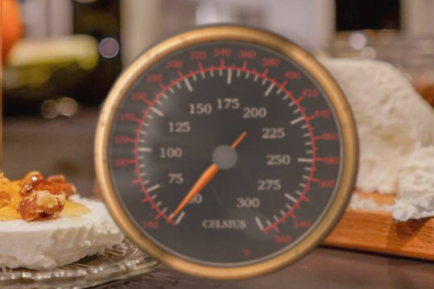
°C 55
